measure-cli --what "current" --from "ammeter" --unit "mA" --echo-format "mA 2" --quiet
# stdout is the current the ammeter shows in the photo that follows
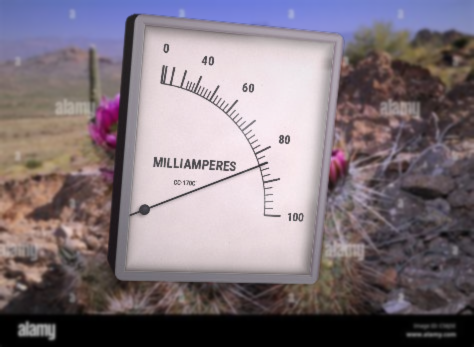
mA 84
